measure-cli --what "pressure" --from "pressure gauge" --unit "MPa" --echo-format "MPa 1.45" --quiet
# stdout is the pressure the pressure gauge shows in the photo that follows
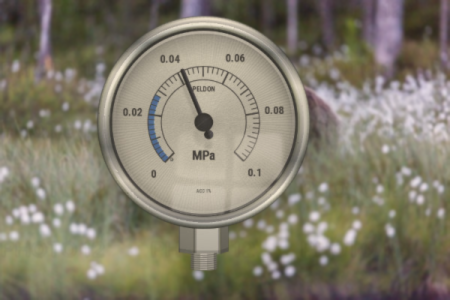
MPa 0.042
